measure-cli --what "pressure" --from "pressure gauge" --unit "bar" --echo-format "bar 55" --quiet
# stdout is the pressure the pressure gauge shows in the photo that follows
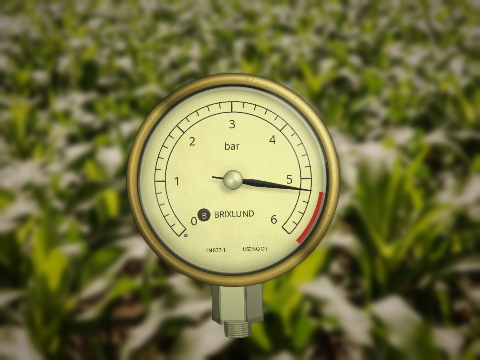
bar 5.2
